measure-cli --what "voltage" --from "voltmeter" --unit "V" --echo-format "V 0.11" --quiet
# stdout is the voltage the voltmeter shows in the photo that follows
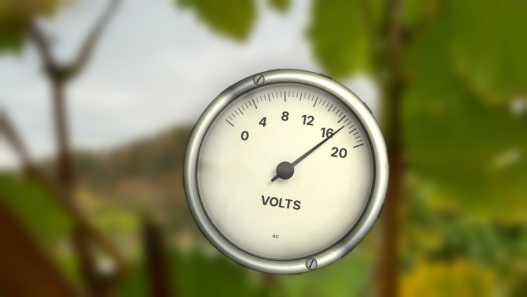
V 17
